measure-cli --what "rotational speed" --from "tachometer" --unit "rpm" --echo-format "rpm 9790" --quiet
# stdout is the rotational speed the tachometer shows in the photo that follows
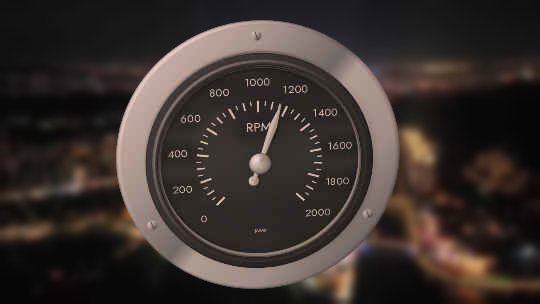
rpm 1150
